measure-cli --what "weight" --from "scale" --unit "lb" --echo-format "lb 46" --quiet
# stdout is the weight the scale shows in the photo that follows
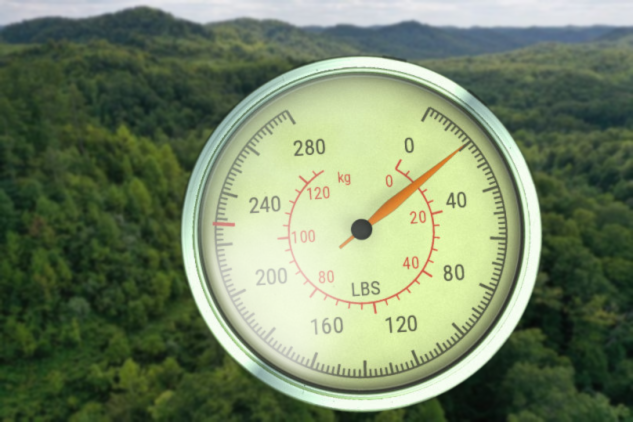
lb 20
